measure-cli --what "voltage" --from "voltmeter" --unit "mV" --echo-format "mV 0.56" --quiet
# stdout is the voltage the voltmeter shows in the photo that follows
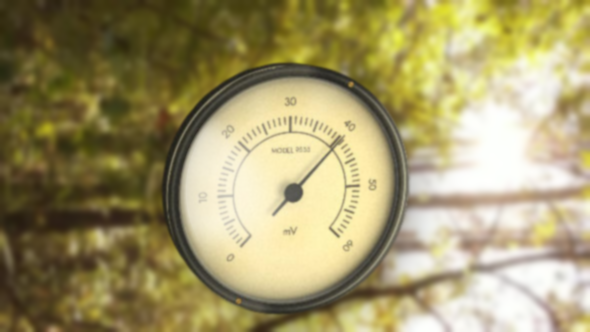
mV 40
